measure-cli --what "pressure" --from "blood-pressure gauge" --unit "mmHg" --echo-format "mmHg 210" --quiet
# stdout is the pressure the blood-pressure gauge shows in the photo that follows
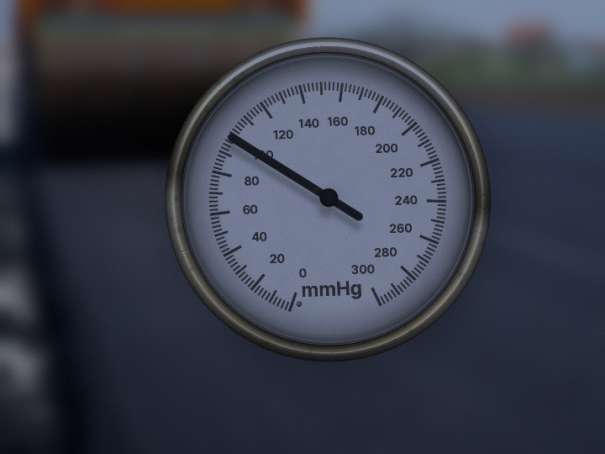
mmHg 98
